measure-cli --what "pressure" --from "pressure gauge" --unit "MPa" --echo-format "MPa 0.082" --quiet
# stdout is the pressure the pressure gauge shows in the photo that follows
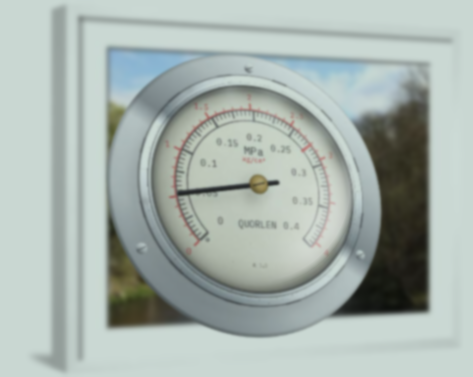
MPa 0.05
